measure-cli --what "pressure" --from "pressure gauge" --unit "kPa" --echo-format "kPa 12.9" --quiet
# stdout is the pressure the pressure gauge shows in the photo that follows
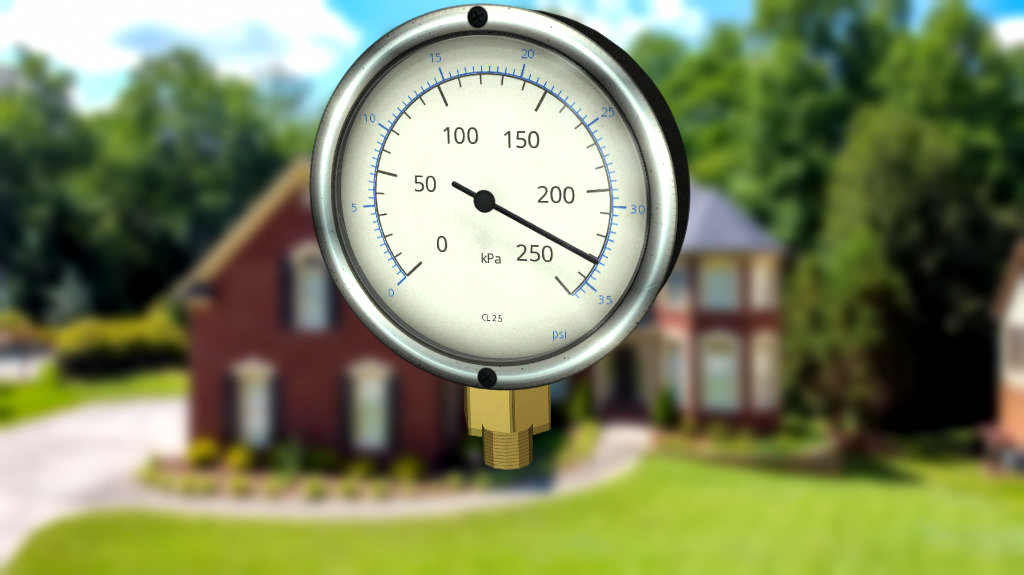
kPa 230
